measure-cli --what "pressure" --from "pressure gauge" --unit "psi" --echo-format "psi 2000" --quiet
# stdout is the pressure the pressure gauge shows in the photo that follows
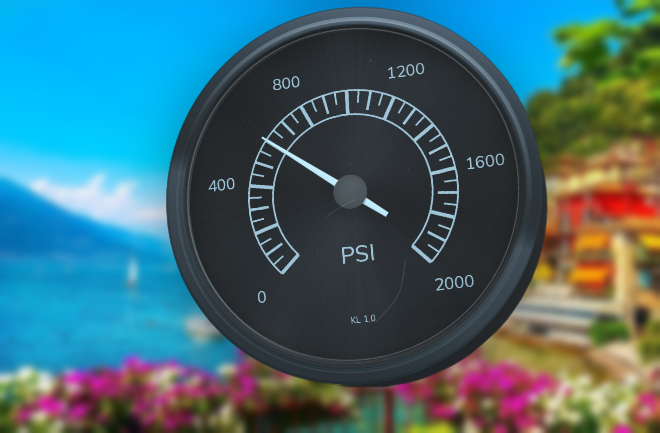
psi 600
